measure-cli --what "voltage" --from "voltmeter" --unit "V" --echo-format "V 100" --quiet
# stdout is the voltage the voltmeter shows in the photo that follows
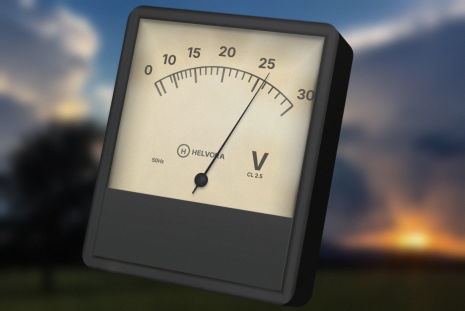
V 26
